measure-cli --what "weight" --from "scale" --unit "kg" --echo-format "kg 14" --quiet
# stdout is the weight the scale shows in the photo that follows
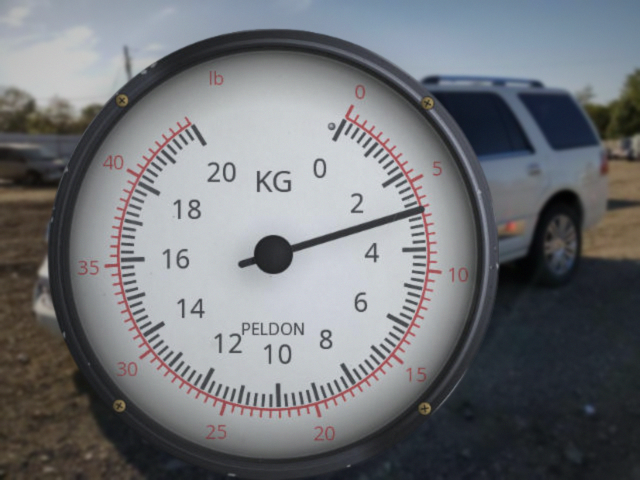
kg 3
